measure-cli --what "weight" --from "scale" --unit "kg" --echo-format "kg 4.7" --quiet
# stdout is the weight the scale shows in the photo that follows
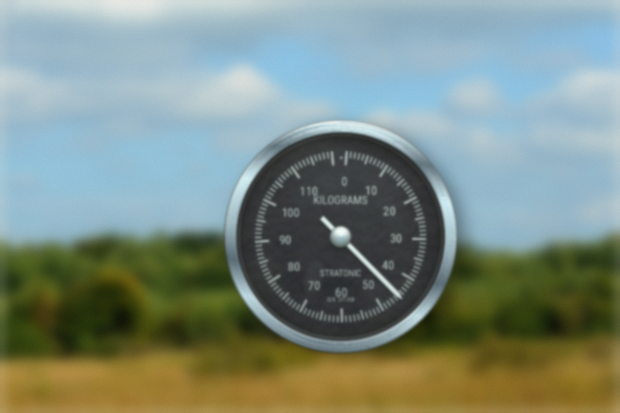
kg 45
